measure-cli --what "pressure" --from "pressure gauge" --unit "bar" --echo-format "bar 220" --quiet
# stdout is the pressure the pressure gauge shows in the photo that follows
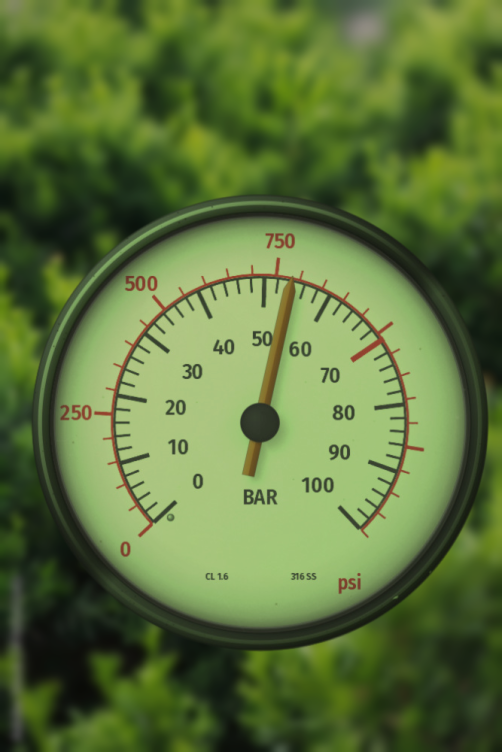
bar 54
